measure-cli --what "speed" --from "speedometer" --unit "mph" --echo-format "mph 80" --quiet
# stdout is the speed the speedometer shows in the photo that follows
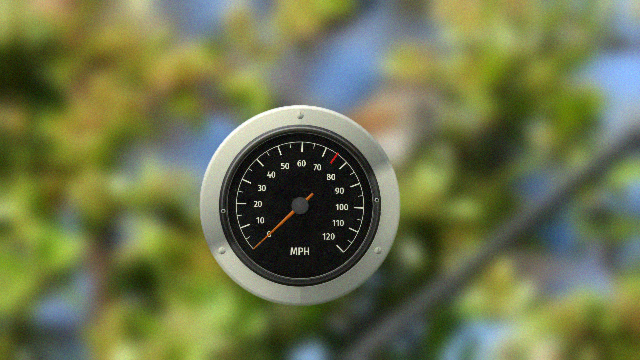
mph 0
